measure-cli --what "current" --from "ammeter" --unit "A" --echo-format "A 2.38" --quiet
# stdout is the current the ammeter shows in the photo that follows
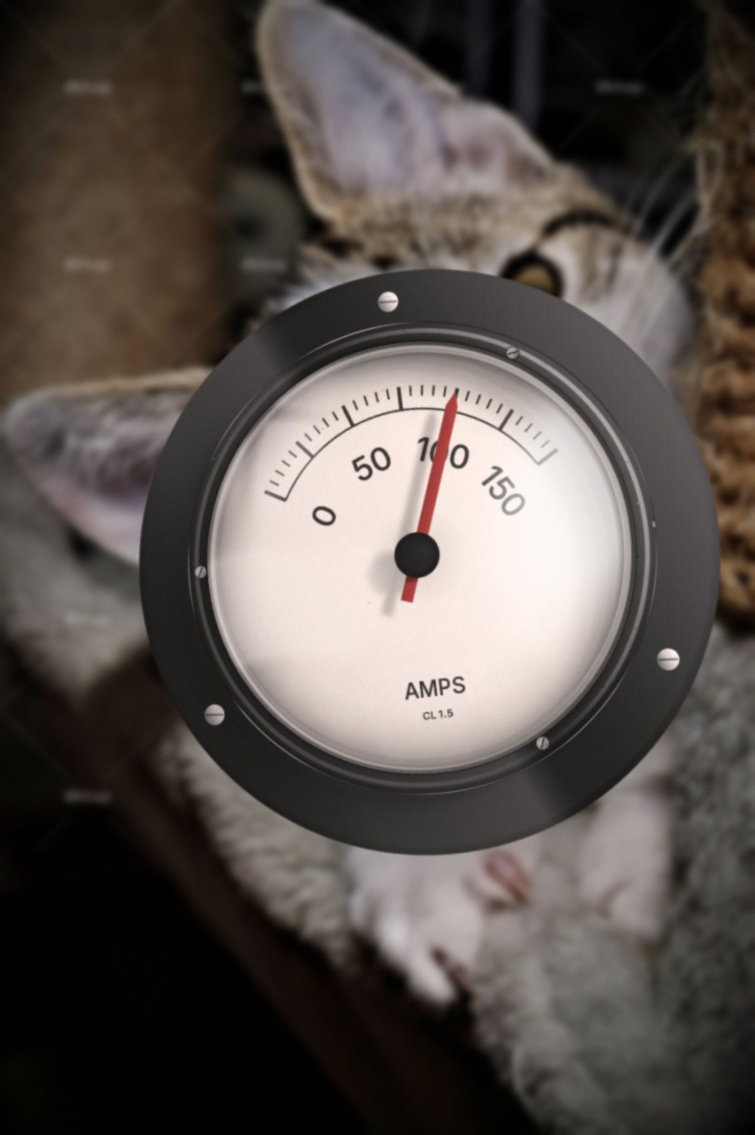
A 100
